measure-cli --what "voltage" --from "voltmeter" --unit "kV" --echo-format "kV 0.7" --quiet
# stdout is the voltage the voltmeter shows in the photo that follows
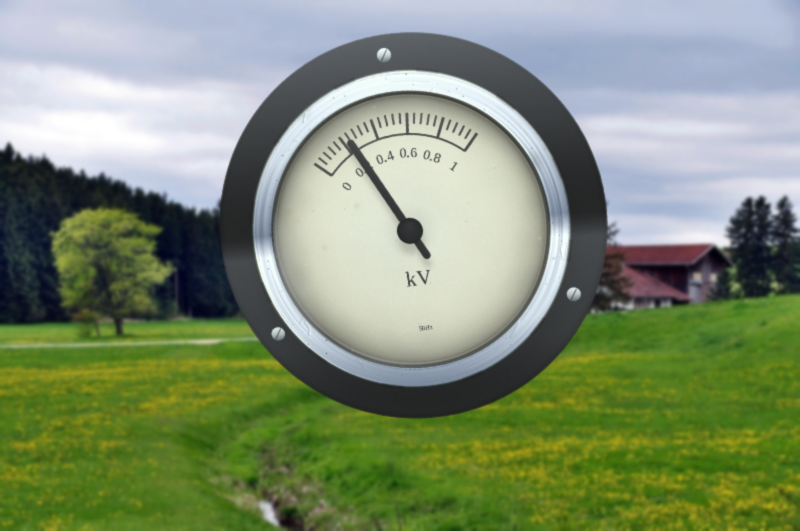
kV 0.24
